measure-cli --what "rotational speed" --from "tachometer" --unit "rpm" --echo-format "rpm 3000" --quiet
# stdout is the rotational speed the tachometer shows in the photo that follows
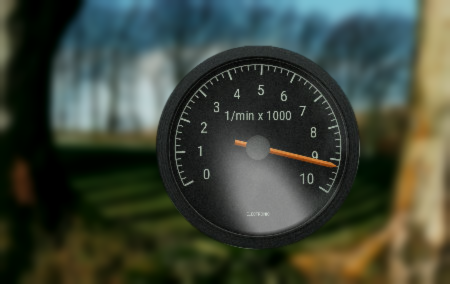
rpm 9200
